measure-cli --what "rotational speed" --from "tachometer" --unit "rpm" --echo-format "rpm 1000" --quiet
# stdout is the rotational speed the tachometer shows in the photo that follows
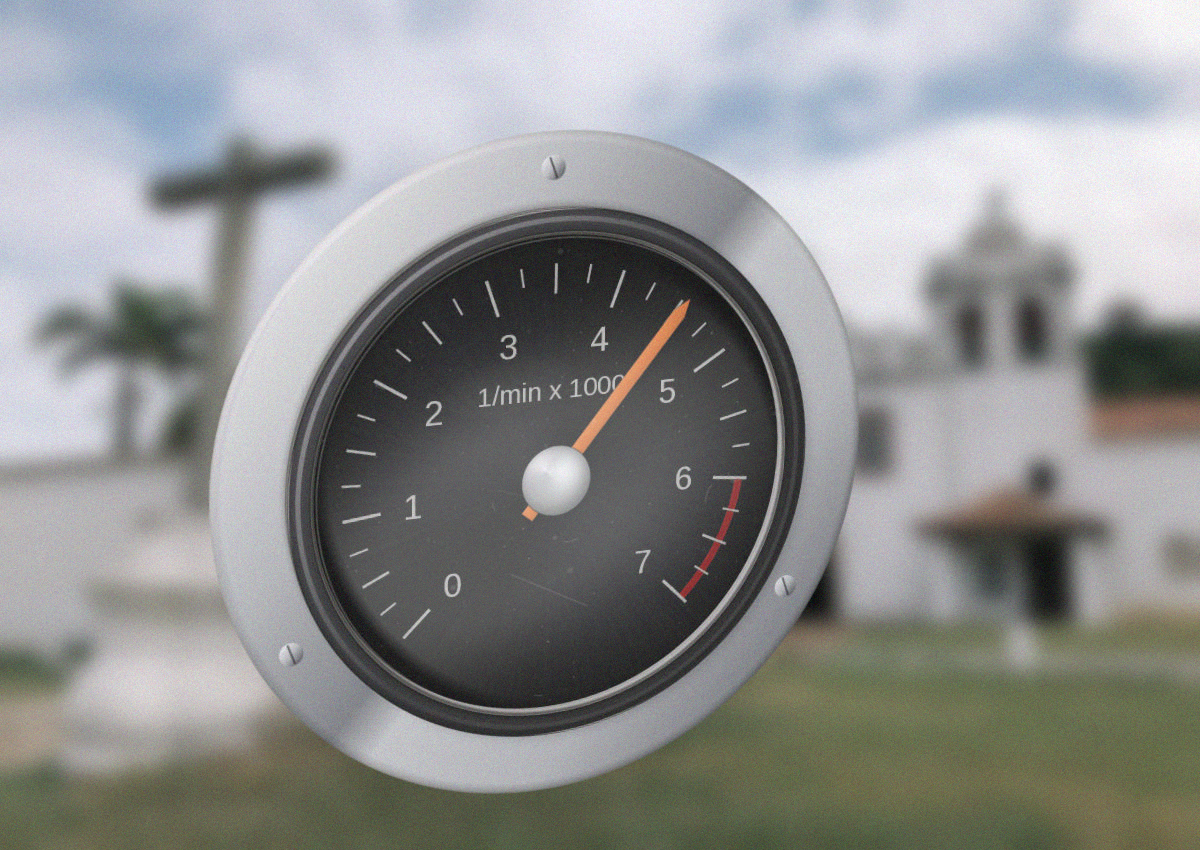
rpm 4500
